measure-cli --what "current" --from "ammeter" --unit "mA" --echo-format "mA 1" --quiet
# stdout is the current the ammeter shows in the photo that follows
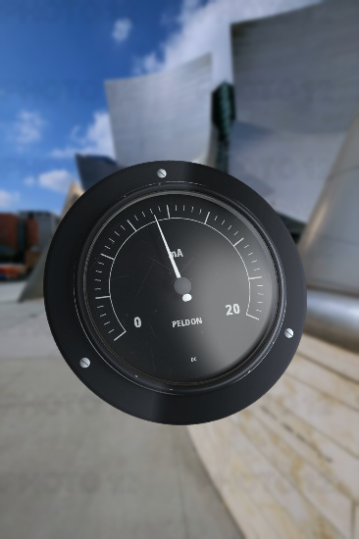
mA 9
